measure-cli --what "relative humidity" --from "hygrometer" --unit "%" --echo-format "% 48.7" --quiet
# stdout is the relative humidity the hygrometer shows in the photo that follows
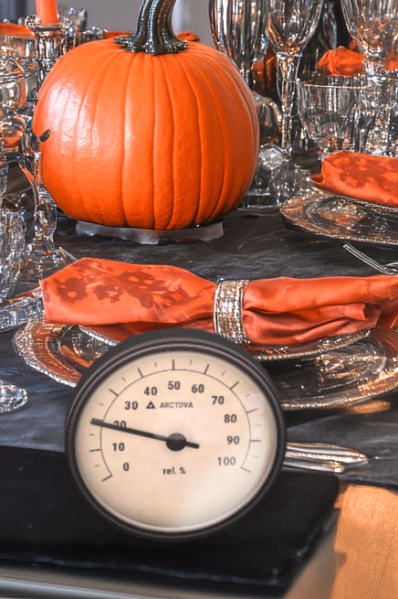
% 20
